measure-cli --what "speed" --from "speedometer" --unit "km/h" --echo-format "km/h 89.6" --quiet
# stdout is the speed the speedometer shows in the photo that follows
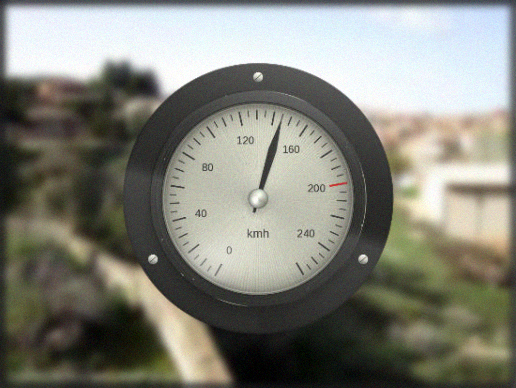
km/h 145
